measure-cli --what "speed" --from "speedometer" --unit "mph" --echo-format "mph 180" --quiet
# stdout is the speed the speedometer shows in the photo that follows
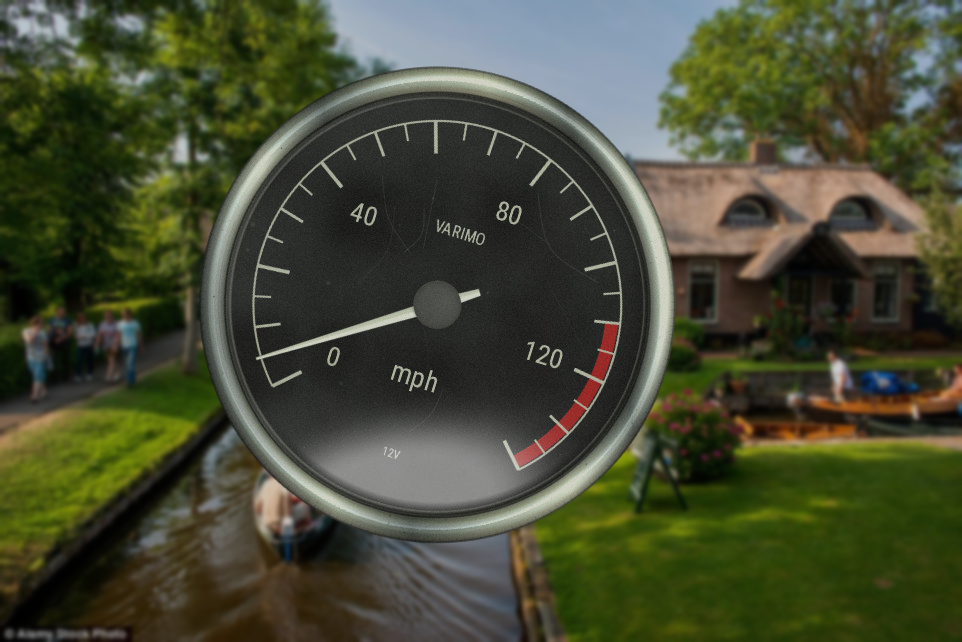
mph 5
